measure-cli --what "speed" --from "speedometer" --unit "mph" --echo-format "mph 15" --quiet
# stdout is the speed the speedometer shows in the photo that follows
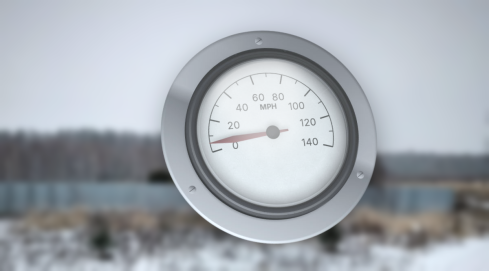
mph 5
